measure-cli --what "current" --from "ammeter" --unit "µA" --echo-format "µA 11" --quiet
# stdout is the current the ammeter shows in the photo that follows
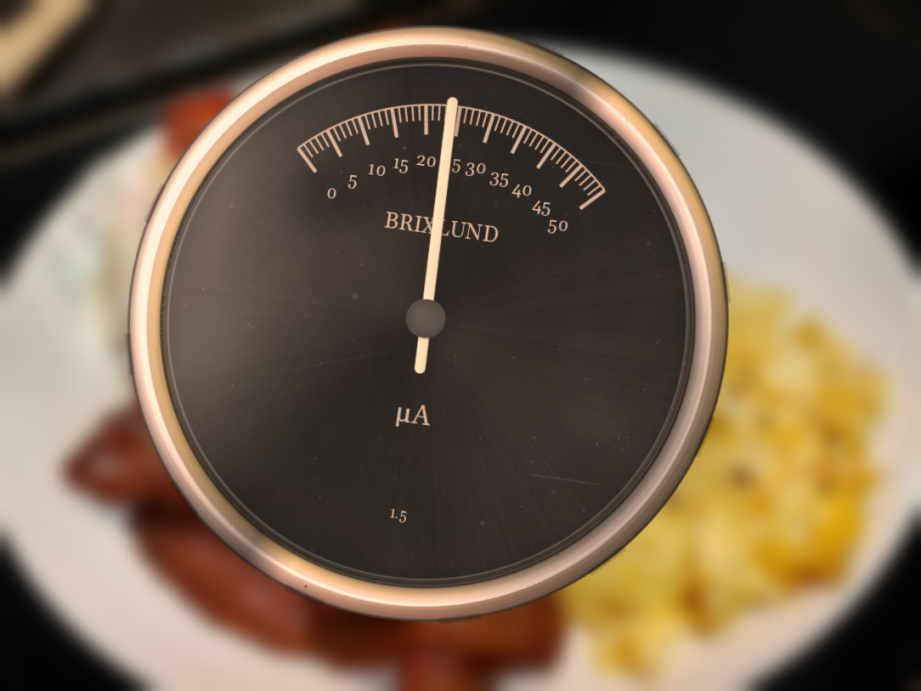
µA 24
